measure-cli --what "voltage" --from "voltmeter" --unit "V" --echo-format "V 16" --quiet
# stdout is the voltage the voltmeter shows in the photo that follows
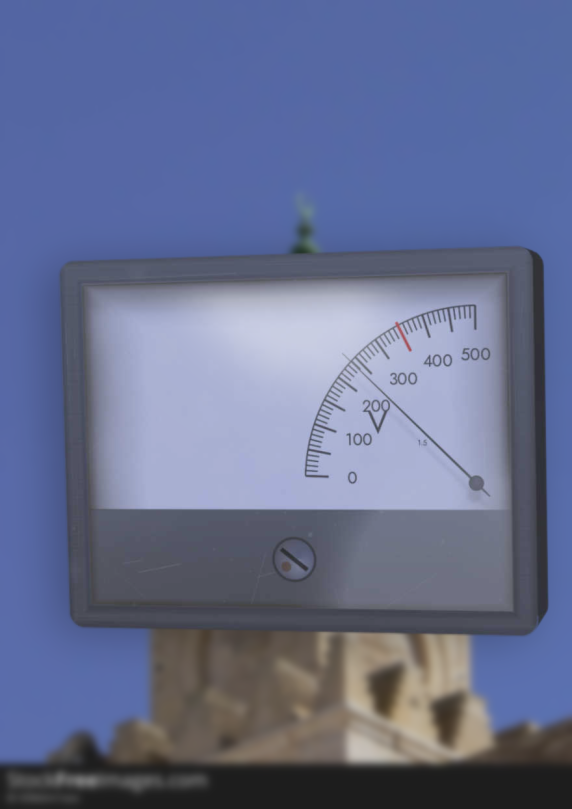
V 240
